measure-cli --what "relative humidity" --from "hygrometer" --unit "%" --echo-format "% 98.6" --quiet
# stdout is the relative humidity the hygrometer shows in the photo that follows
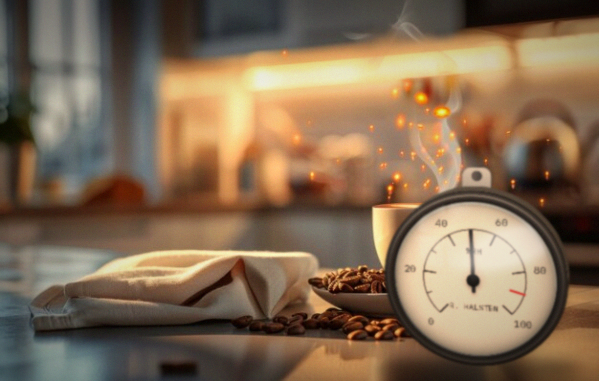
% 50
